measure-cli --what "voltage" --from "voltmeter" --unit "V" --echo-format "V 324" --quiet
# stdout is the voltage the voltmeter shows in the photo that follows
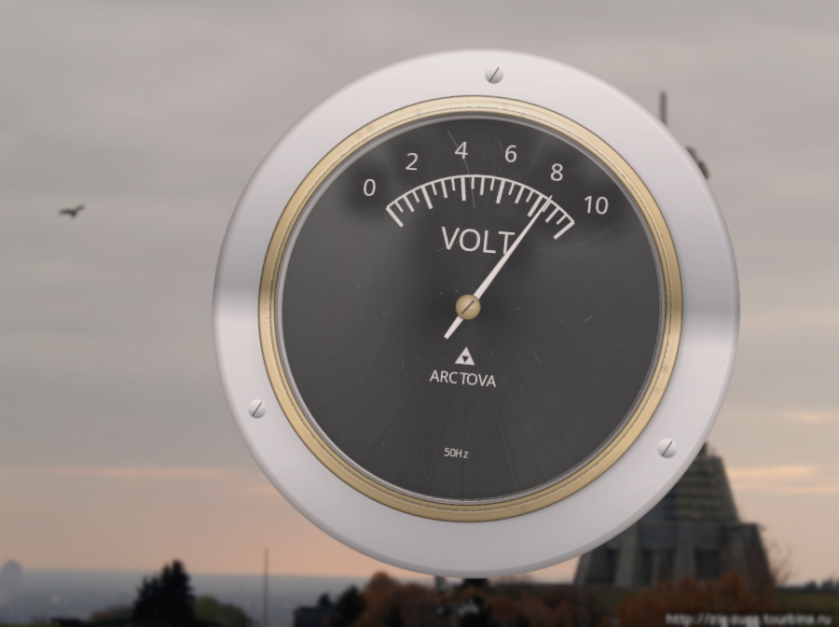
V 8.5
